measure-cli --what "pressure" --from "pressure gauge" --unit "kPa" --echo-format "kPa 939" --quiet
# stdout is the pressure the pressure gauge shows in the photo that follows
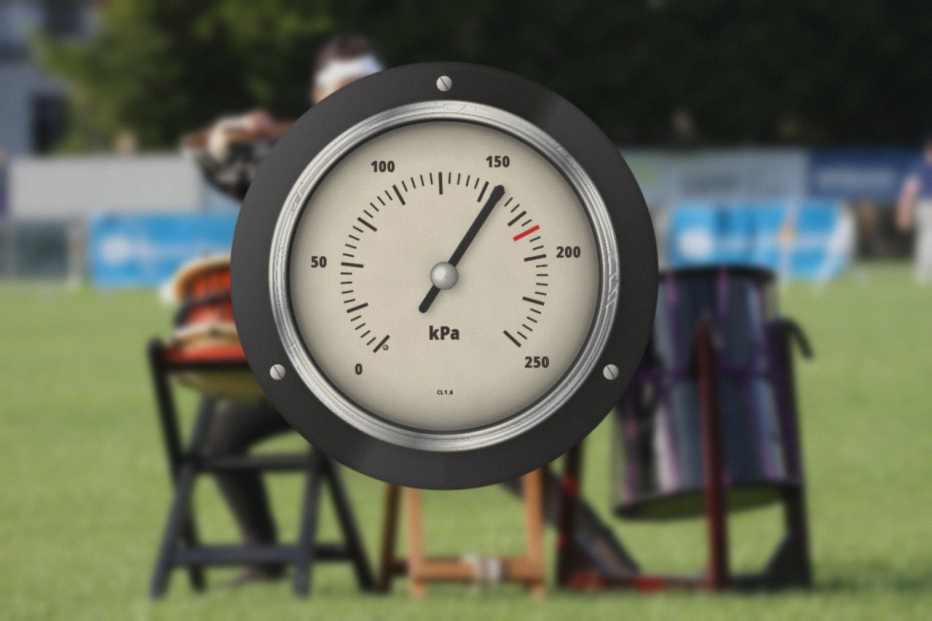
kPa 157.5
